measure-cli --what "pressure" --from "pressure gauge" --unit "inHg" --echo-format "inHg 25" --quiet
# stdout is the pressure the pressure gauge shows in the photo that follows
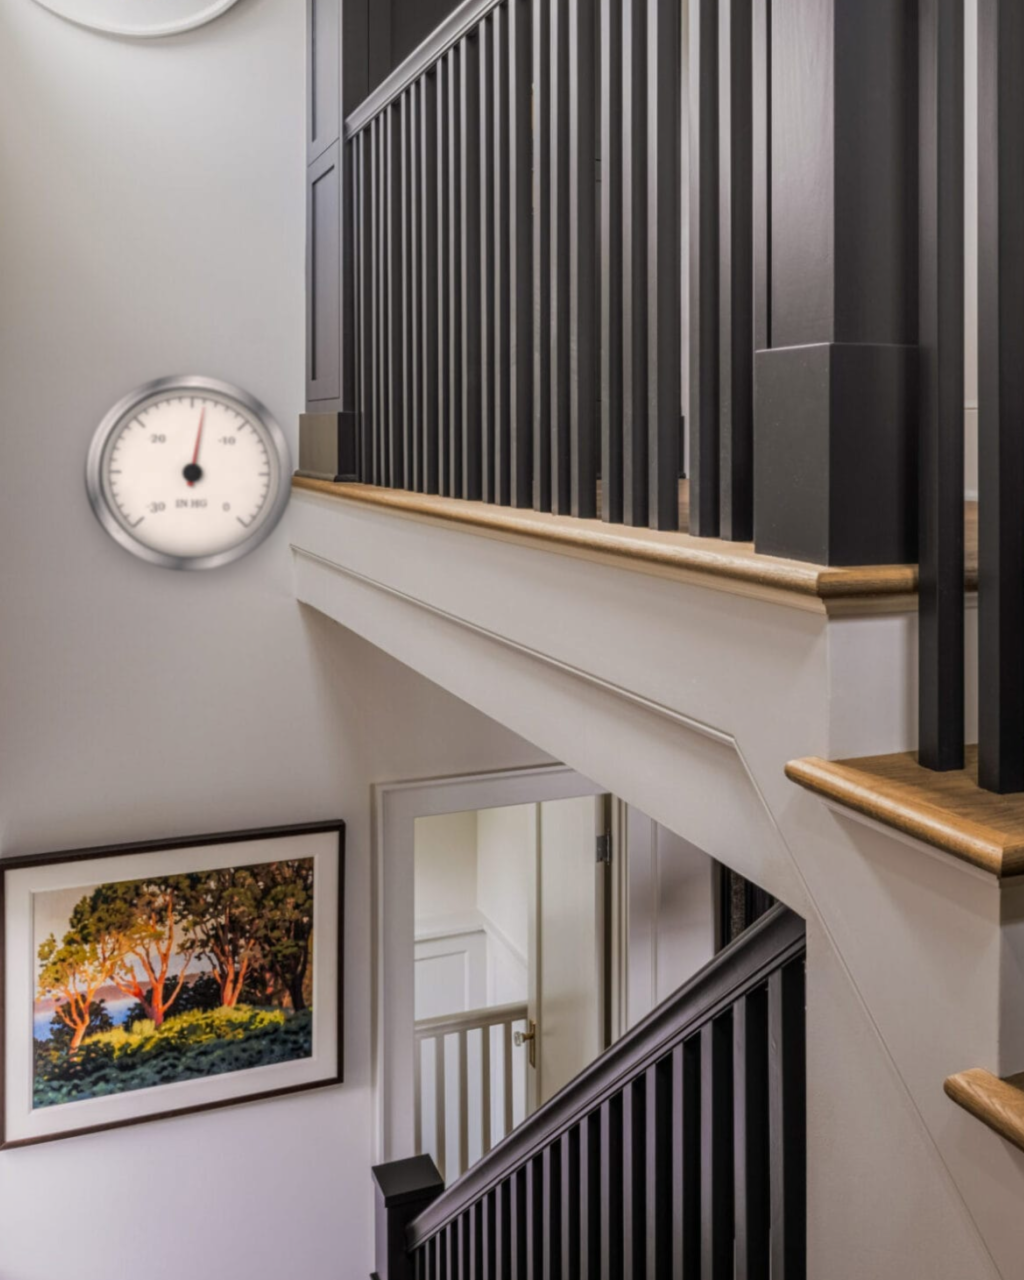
inHg -14
